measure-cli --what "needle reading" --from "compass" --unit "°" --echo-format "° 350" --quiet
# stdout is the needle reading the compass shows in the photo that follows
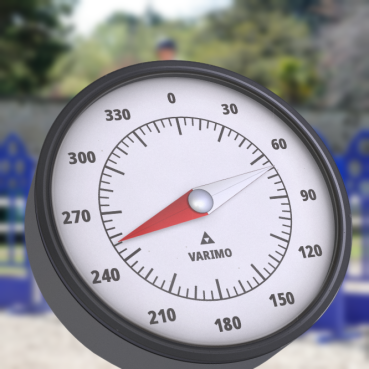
° 250
